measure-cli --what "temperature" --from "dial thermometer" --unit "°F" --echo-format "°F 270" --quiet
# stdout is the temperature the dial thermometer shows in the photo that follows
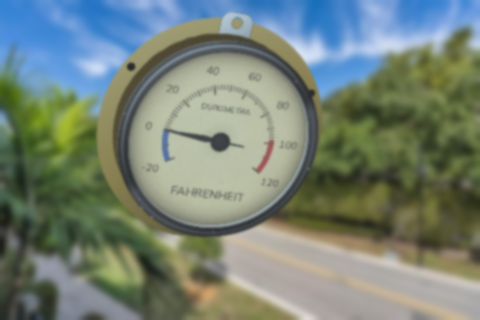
°F 0
